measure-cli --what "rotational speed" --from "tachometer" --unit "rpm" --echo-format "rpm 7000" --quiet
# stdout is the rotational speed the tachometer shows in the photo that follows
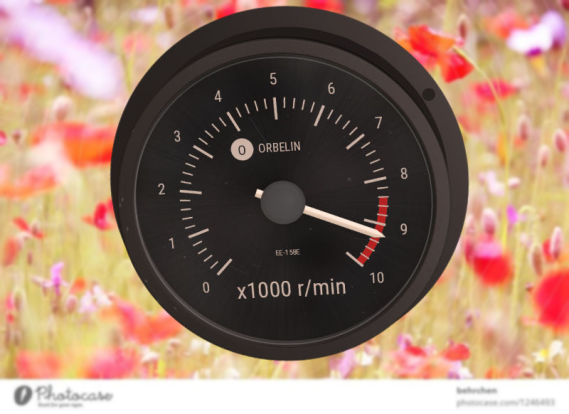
rpm 9200
